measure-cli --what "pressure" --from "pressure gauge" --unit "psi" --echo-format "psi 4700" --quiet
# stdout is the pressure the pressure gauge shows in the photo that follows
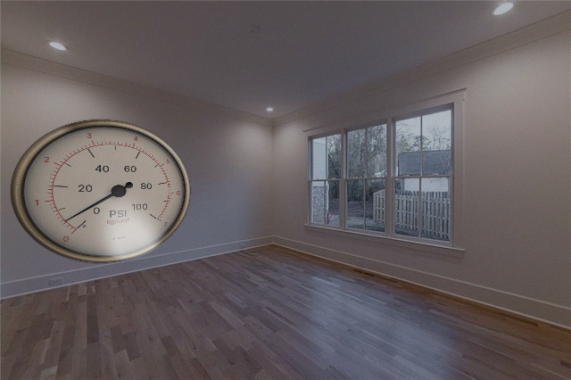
psi 5
